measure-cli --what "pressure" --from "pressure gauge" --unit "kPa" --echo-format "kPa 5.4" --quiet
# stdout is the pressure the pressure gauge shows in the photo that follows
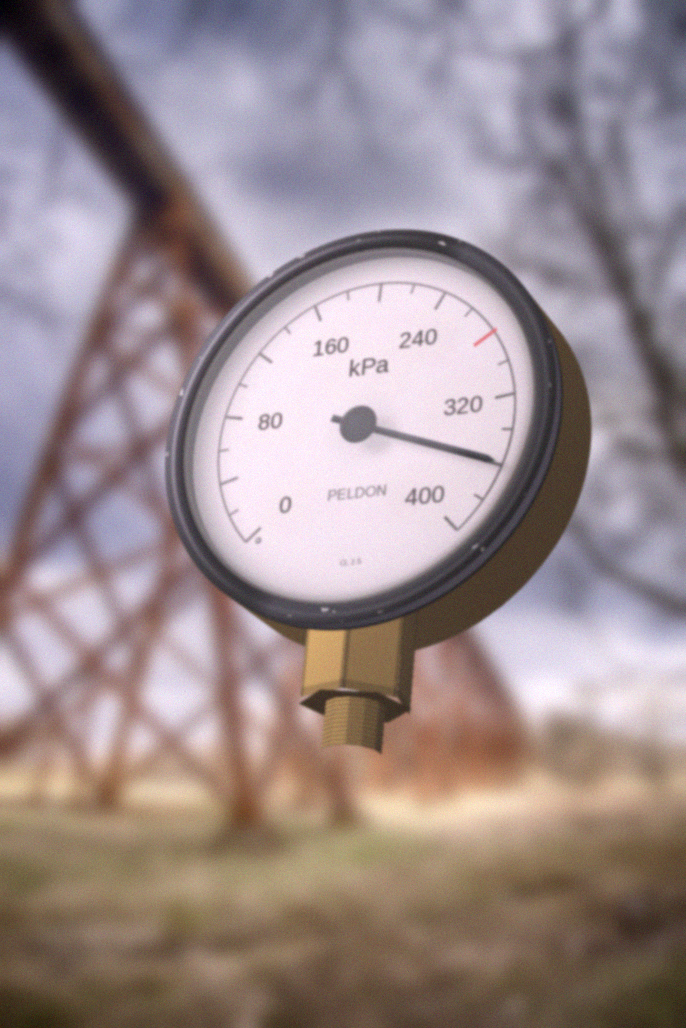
kPa 360
